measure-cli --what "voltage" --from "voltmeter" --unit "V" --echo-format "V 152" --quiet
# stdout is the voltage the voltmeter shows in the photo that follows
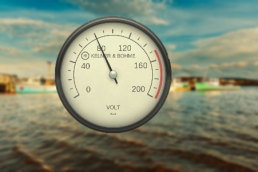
V 80
